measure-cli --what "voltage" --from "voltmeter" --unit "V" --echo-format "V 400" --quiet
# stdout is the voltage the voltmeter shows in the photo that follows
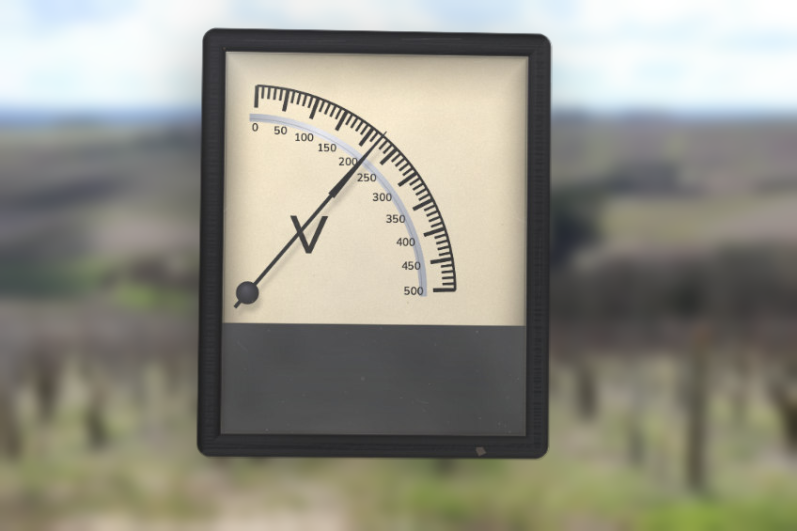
V 220
